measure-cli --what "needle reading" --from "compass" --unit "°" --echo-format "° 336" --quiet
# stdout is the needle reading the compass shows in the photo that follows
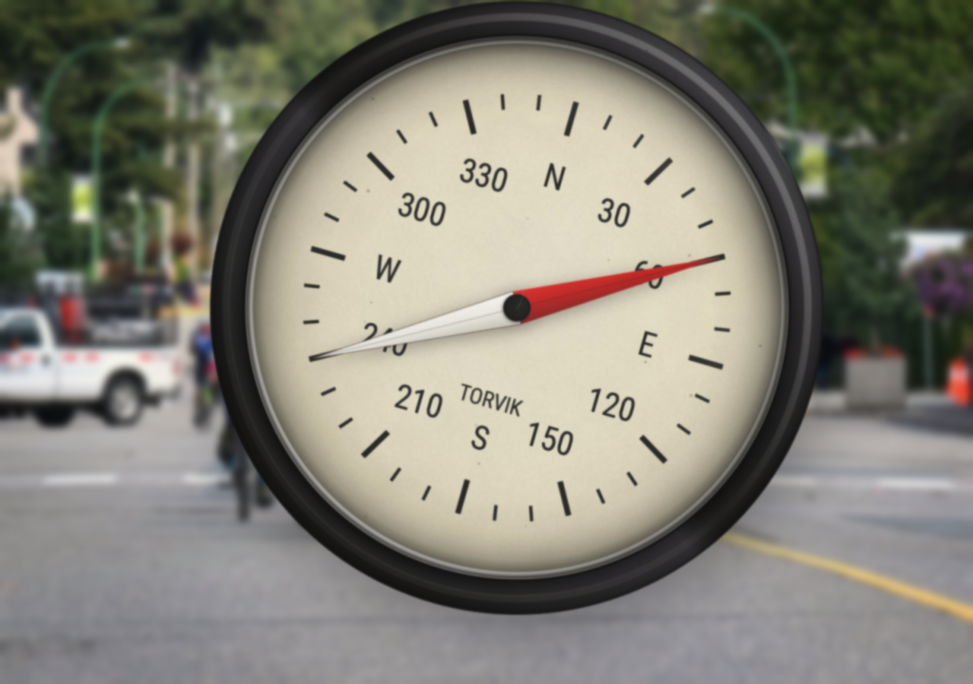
° 60
